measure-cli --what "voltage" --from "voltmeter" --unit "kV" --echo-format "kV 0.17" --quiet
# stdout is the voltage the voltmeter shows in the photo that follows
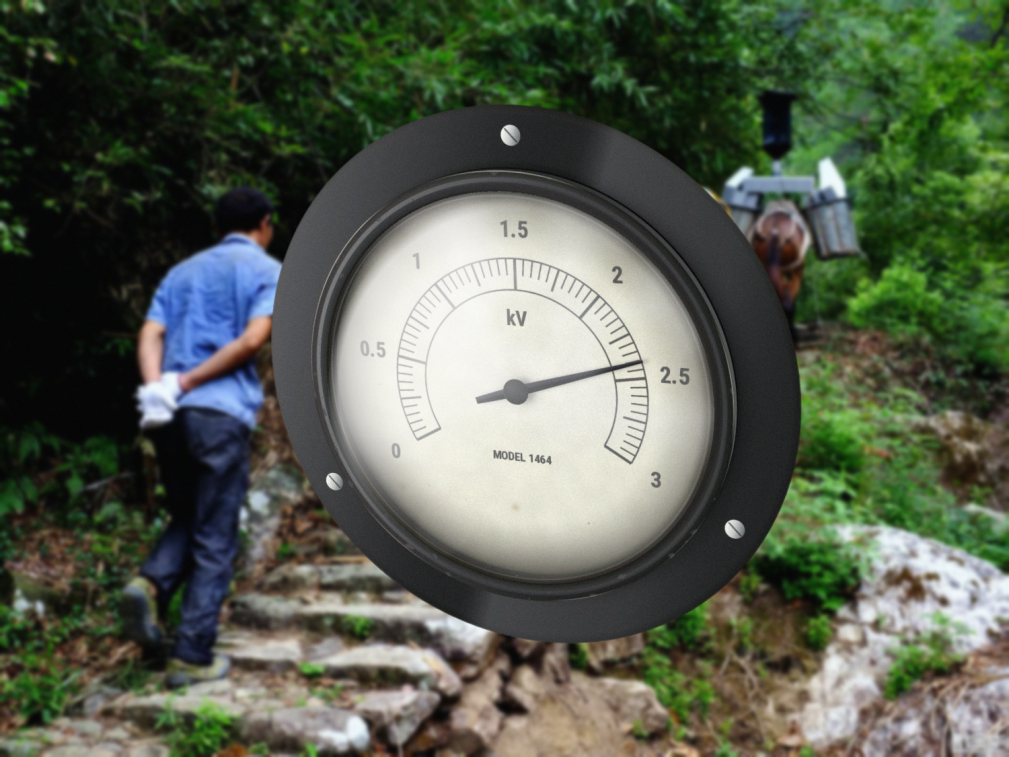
kV 2.4
